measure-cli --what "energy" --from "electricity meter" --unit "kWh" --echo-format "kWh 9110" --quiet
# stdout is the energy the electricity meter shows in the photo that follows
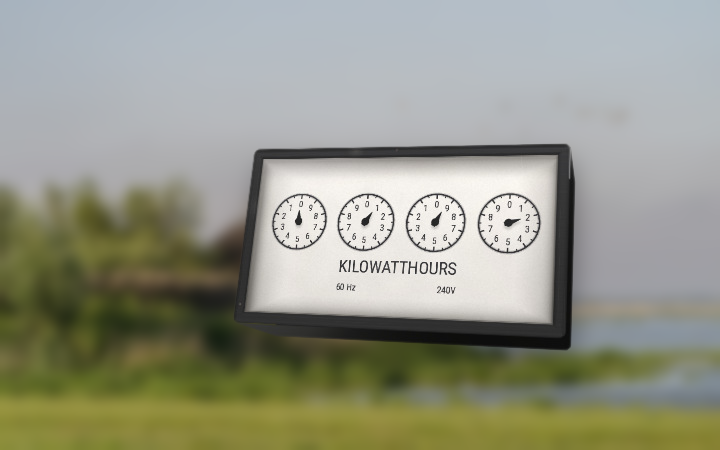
kWh 92
